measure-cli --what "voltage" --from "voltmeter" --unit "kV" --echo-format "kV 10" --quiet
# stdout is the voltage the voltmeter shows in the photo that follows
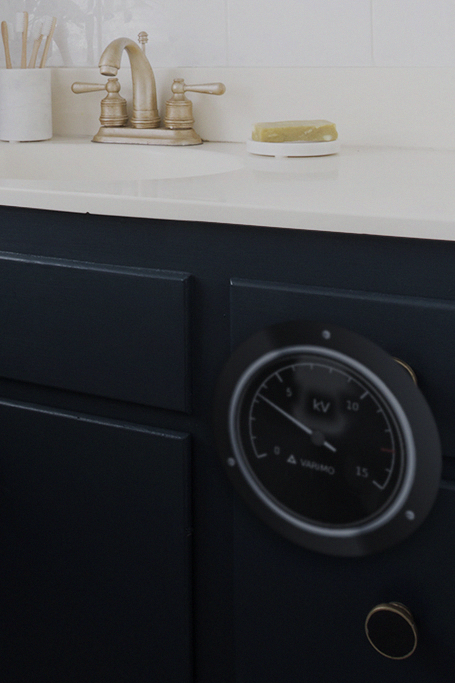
kV 3.5
